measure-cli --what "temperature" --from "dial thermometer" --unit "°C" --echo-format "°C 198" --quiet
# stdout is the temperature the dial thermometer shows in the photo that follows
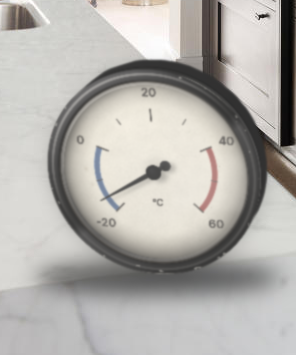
°C -15
